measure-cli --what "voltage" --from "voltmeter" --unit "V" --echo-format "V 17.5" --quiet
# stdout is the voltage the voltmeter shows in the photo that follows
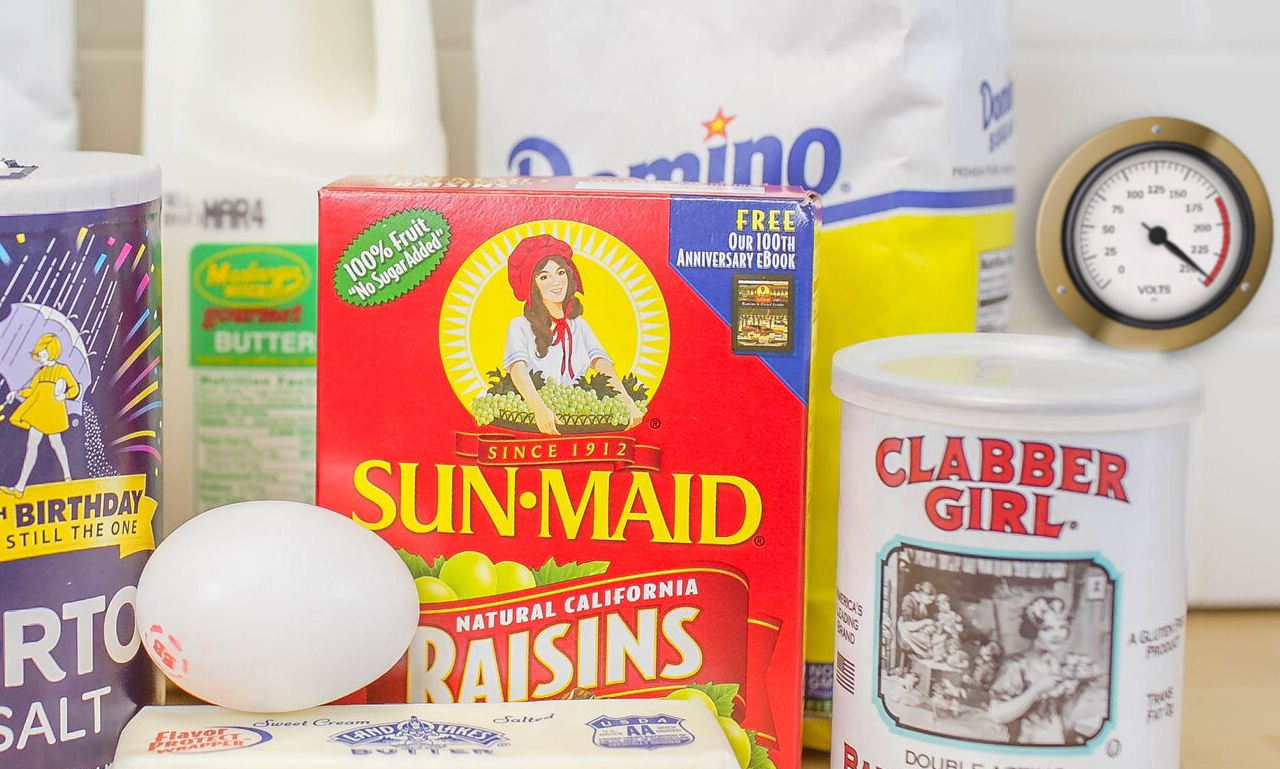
V 245
